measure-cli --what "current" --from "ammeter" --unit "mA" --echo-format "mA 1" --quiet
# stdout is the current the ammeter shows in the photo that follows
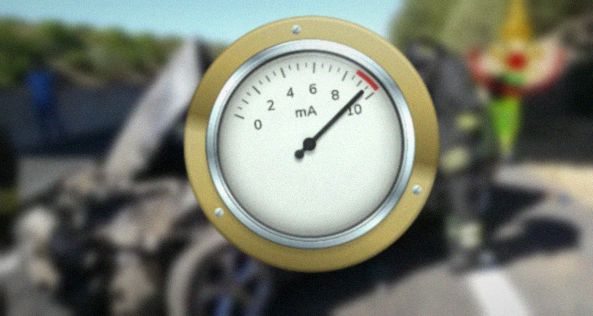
mA 9.5
